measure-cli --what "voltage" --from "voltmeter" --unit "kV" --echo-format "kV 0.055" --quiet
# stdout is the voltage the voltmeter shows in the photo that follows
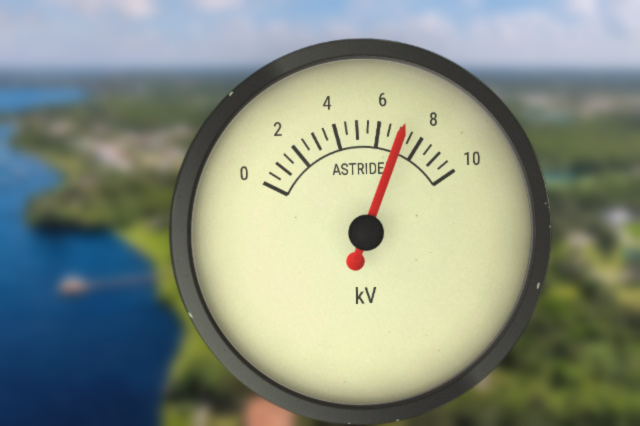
kV 7
